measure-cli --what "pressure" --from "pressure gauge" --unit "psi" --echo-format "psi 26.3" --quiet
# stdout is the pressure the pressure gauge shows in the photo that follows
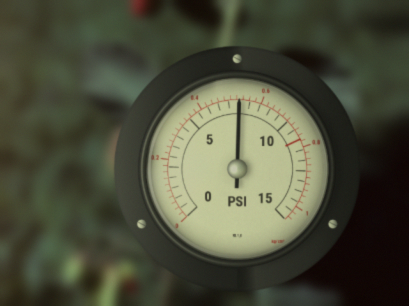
psi 7.5
